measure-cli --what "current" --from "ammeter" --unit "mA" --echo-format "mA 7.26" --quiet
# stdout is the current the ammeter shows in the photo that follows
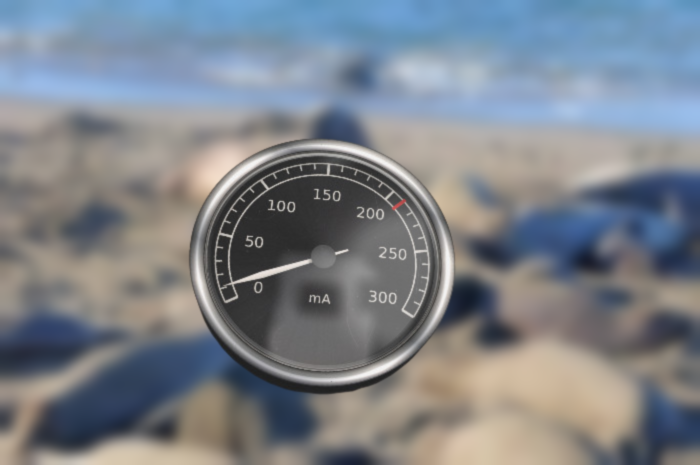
mA 10
